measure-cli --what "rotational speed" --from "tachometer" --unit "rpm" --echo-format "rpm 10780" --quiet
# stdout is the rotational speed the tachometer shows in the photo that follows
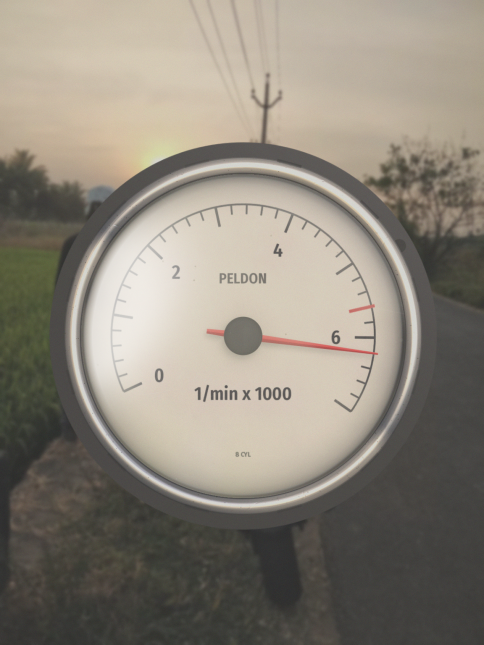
rpm 6200
